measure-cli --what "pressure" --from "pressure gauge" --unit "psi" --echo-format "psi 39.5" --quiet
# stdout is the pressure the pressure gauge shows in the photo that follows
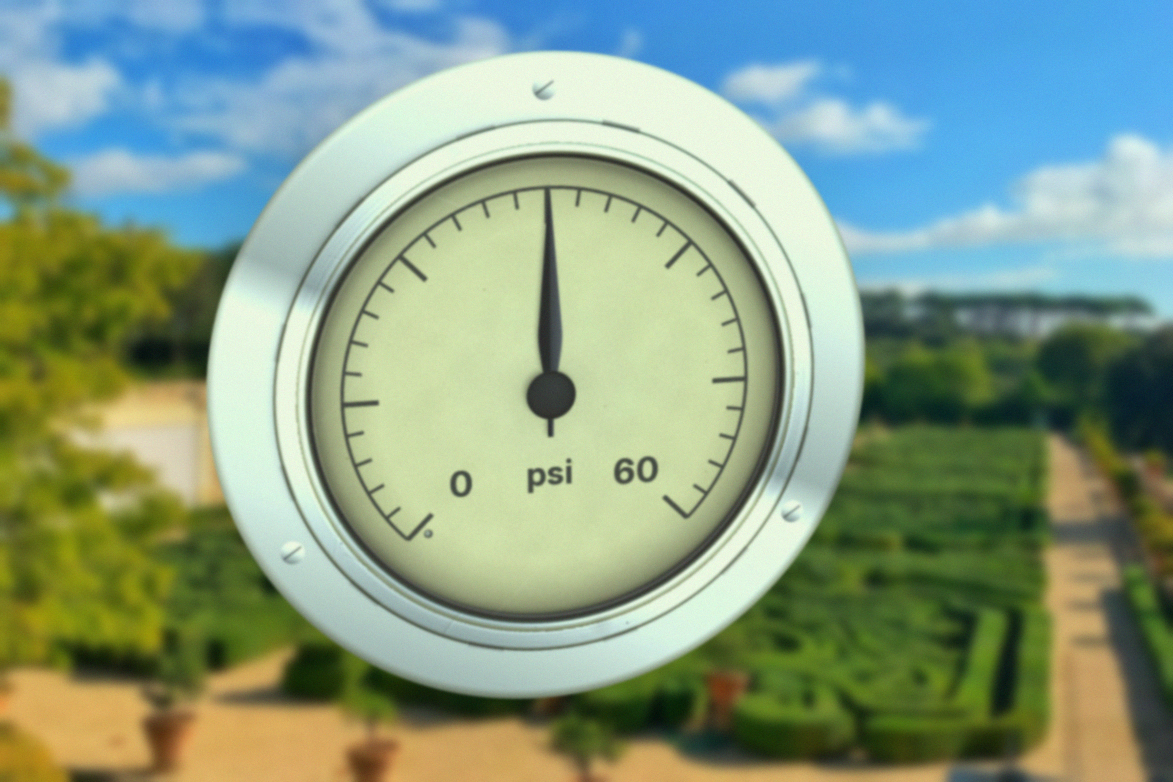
psi 30
